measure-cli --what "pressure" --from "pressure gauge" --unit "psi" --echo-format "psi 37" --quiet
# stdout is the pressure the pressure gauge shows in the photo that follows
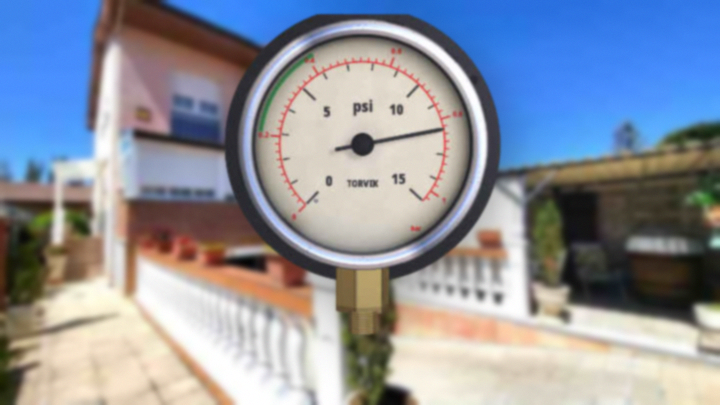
psi 12
